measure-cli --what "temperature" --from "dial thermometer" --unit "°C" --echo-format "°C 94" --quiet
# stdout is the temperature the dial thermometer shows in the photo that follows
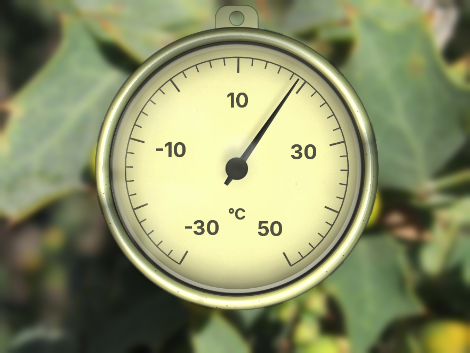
°C 19
